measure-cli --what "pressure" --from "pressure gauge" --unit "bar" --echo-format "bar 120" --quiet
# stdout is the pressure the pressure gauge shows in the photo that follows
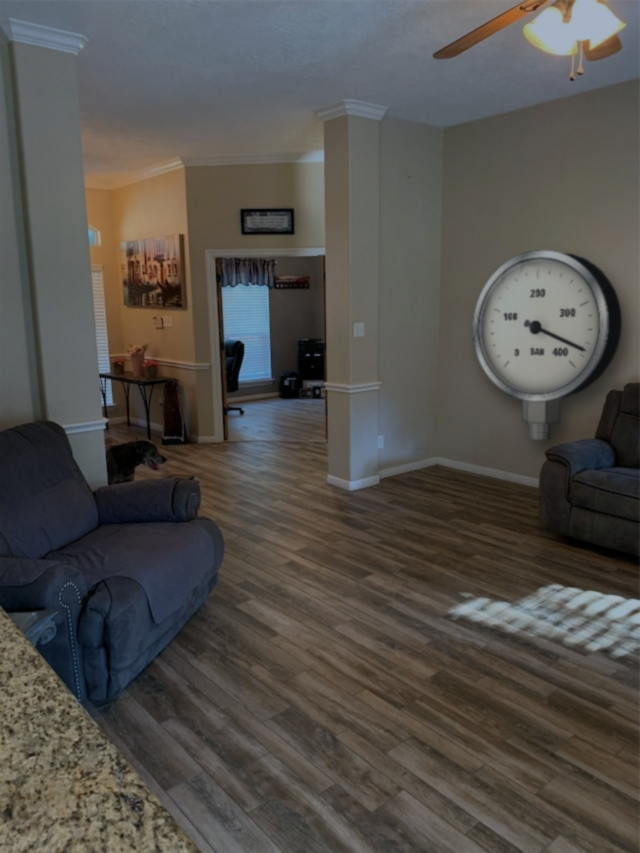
bar 370
